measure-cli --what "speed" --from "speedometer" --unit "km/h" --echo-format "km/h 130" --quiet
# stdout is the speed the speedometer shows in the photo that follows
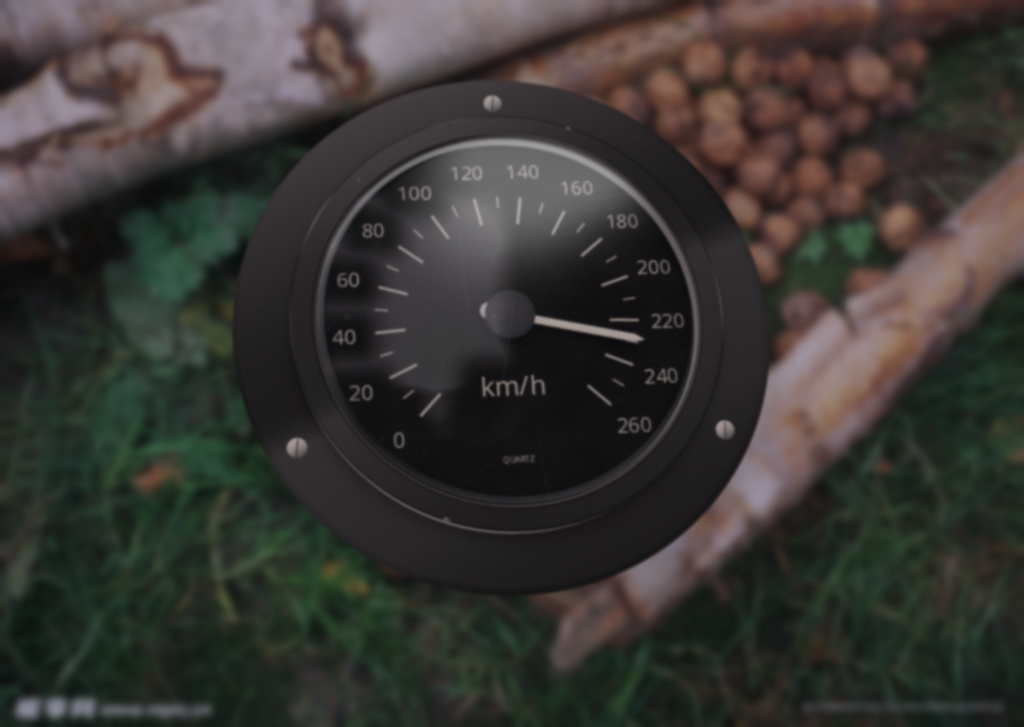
km/h 230
